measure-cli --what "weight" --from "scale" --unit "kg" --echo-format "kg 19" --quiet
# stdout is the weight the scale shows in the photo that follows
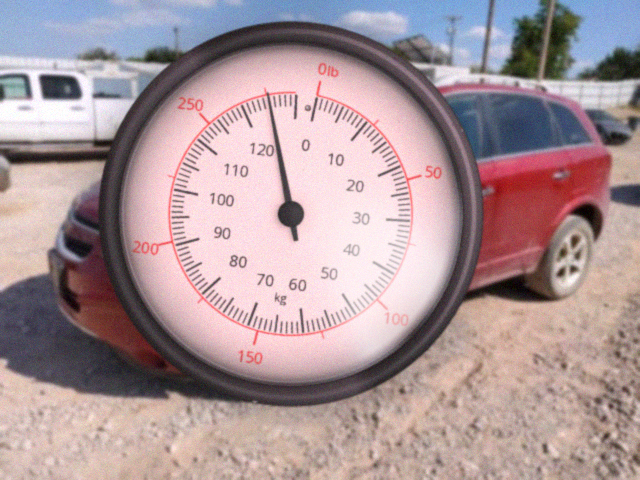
kg 125
